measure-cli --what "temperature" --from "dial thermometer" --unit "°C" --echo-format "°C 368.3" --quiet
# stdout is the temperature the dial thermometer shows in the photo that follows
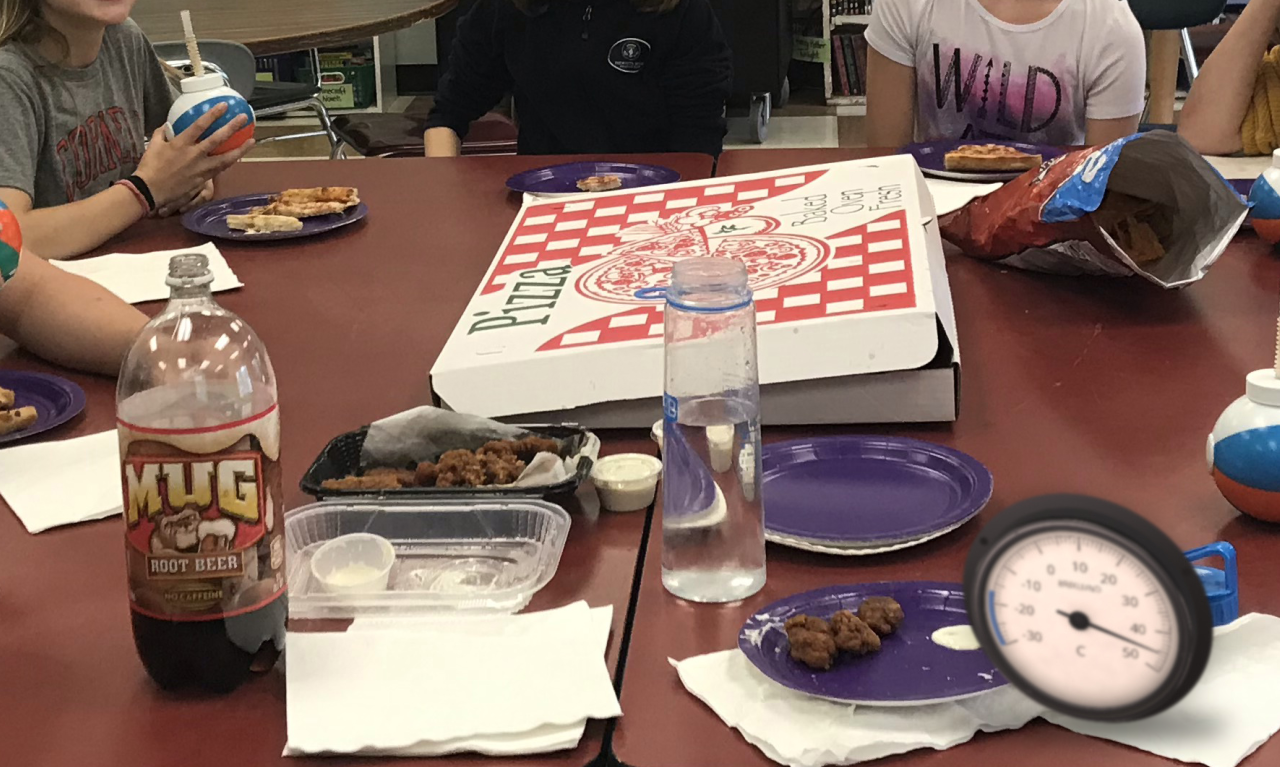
°C 45
